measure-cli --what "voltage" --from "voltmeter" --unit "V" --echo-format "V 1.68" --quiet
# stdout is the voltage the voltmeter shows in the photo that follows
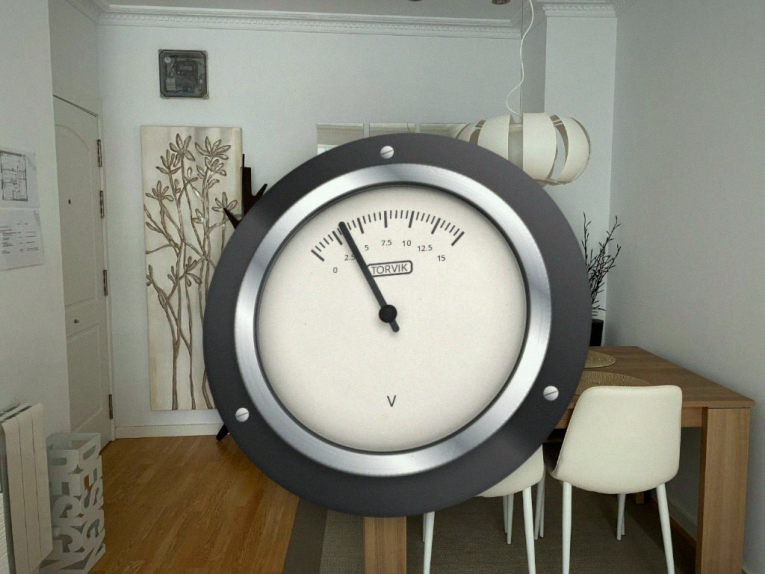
V 3.5
